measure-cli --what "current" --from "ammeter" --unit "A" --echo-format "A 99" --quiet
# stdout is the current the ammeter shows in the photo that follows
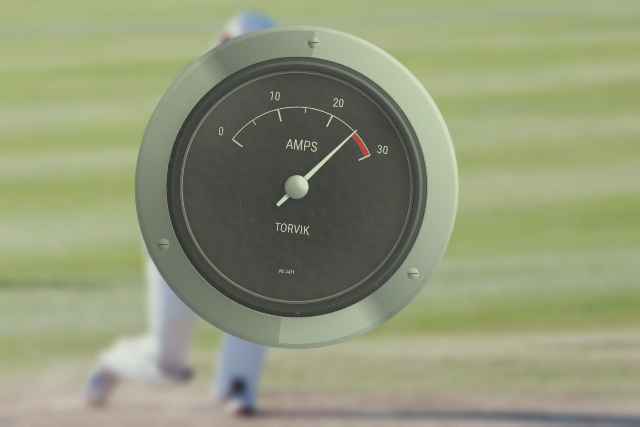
A 25
